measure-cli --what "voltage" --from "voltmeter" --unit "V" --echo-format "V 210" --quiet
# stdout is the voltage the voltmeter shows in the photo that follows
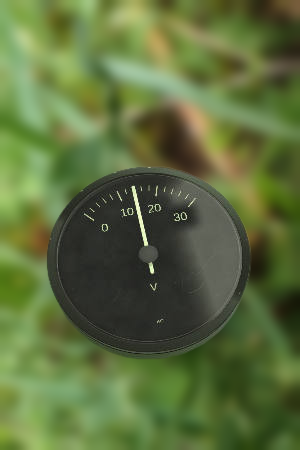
V 14
